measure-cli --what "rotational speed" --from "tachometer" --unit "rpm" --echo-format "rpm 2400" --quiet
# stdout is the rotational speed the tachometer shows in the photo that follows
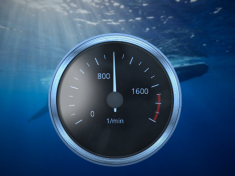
rpm 1000
